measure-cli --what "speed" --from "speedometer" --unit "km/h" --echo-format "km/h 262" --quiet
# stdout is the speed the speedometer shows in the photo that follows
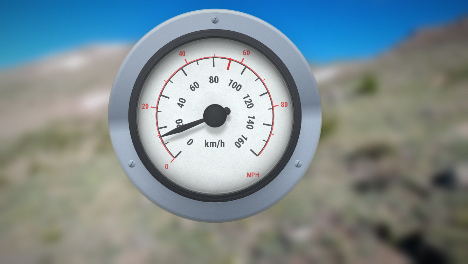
km/h 15
